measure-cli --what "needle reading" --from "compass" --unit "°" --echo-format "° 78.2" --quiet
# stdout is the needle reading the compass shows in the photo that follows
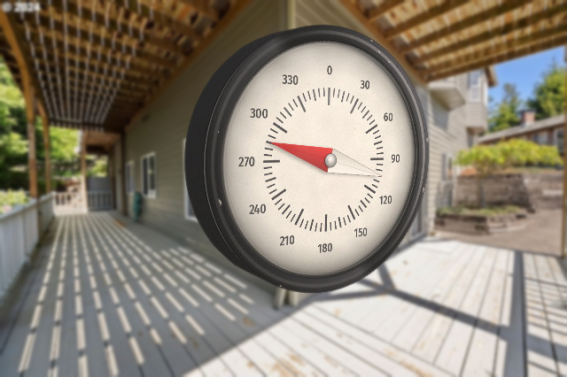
° 285
